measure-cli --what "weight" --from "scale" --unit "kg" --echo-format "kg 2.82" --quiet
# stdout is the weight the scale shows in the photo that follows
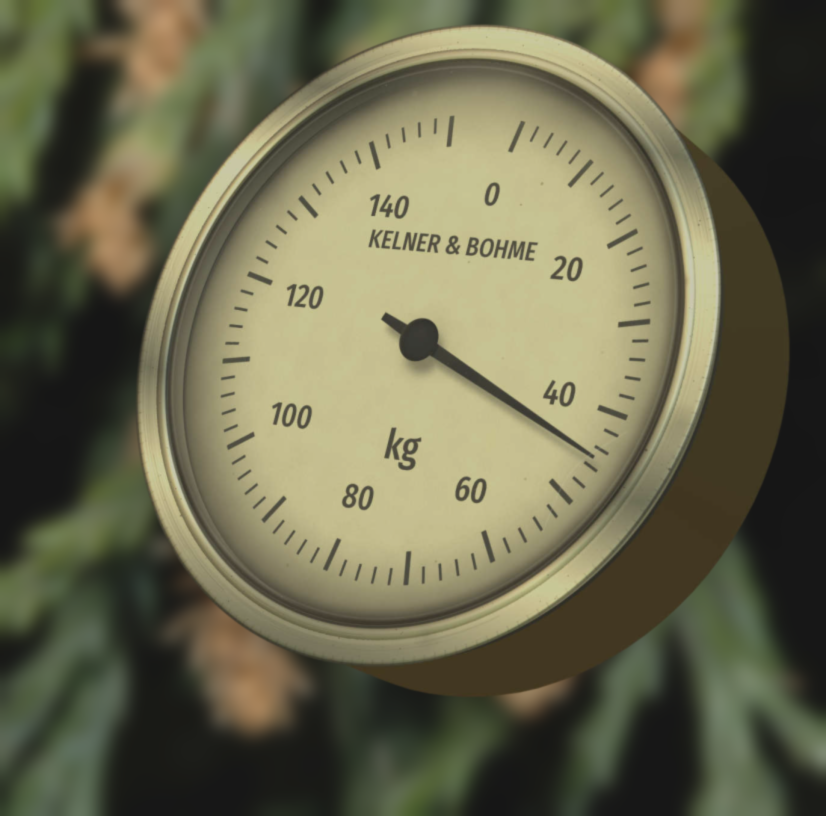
kg 45
